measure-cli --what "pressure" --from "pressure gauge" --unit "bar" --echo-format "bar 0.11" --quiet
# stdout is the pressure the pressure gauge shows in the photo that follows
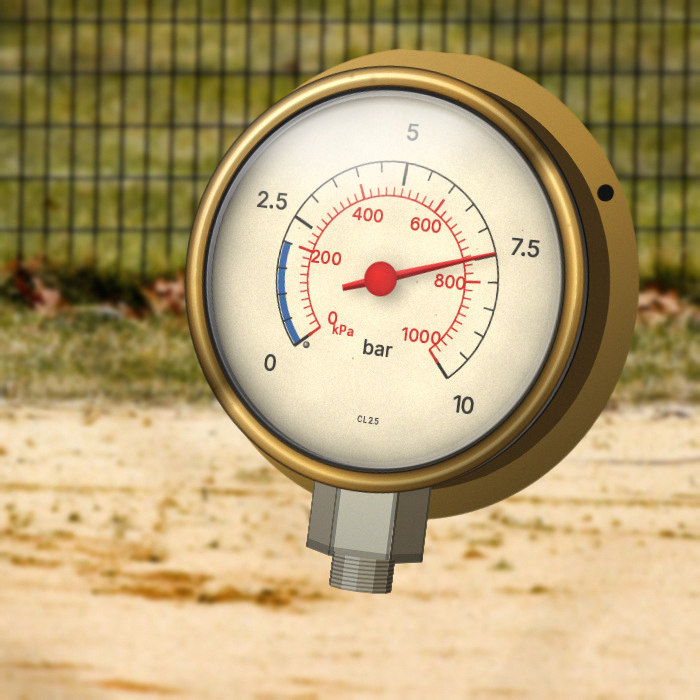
bar 7.5
